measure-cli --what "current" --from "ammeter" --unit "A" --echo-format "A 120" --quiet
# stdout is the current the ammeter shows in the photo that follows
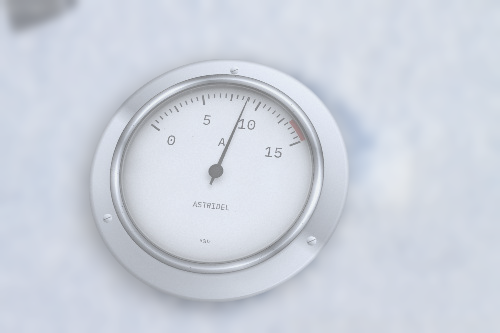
A 9
